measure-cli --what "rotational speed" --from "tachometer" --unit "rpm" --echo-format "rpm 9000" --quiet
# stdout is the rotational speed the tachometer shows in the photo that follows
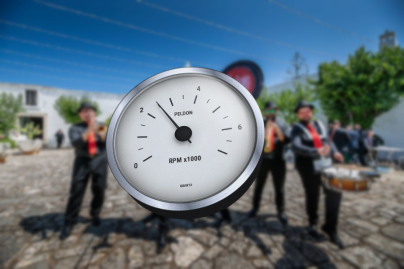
rpm 2500
